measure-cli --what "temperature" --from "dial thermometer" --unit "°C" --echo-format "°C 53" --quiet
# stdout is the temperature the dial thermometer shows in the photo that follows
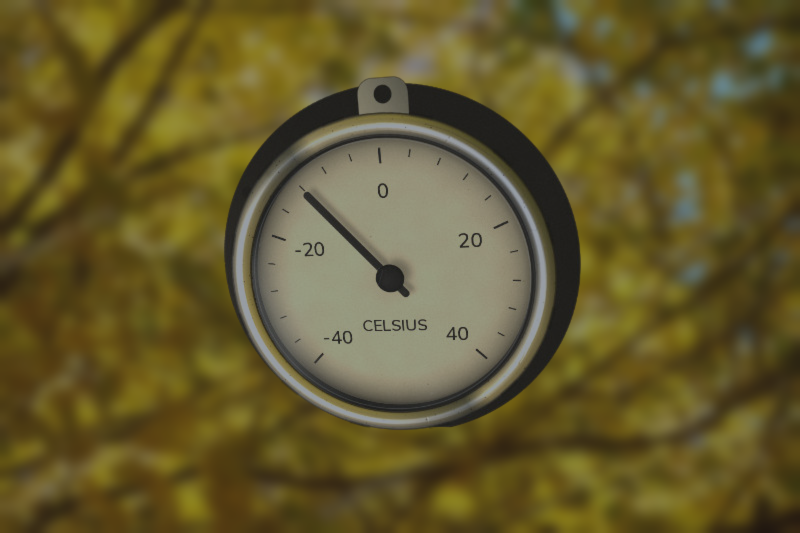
°C -12
